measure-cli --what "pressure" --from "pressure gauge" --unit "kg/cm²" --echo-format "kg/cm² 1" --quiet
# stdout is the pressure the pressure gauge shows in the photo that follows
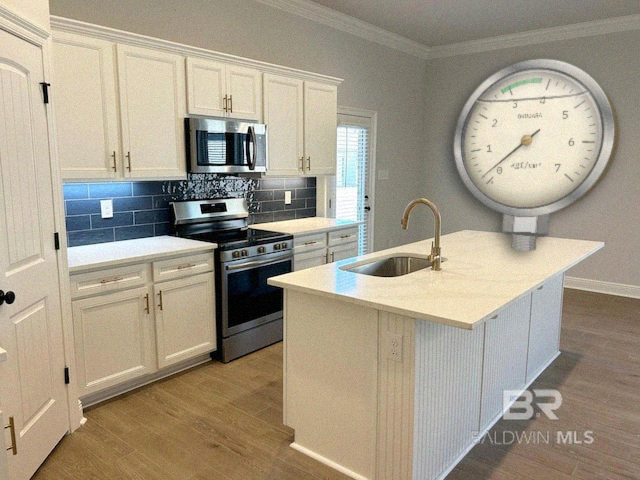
kg/cm² 0.2
